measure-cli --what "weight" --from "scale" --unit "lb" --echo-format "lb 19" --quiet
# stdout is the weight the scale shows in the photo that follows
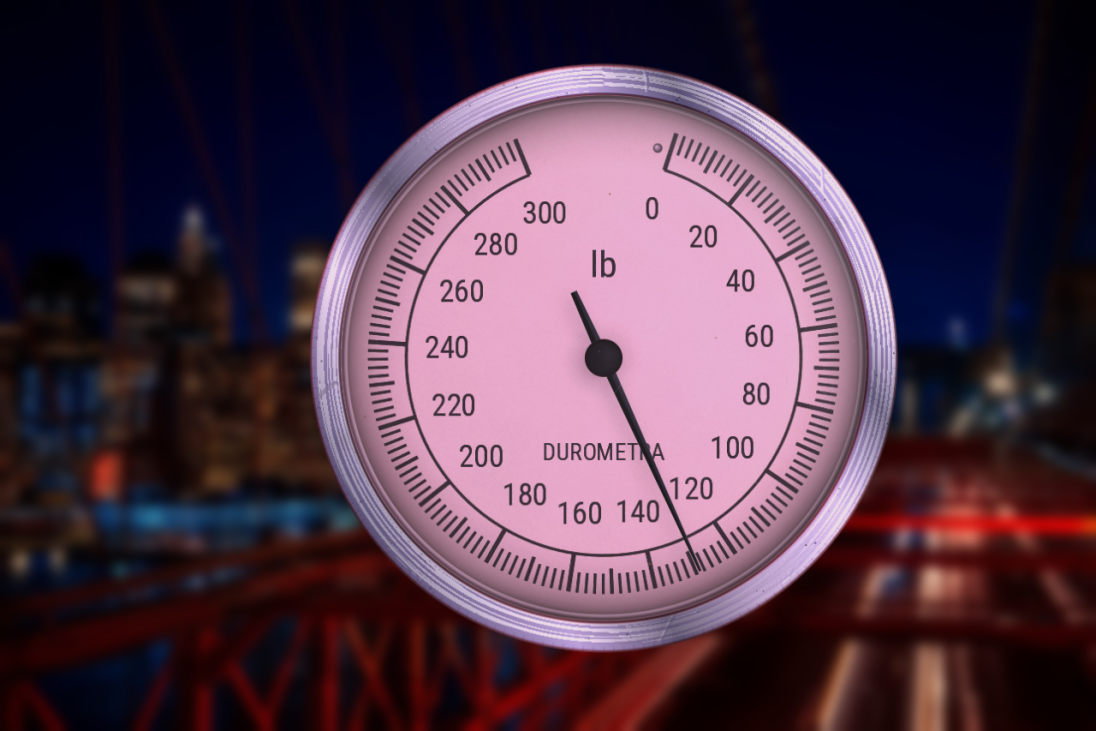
lb 129
